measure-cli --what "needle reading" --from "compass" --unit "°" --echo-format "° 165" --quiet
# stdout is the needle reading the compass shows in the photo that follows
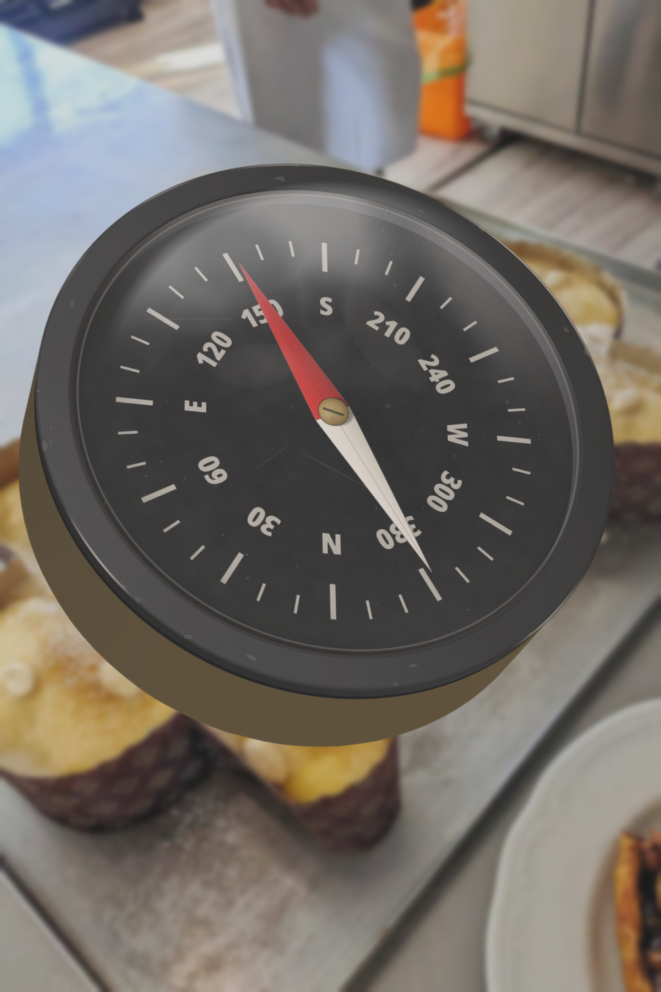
° 150
